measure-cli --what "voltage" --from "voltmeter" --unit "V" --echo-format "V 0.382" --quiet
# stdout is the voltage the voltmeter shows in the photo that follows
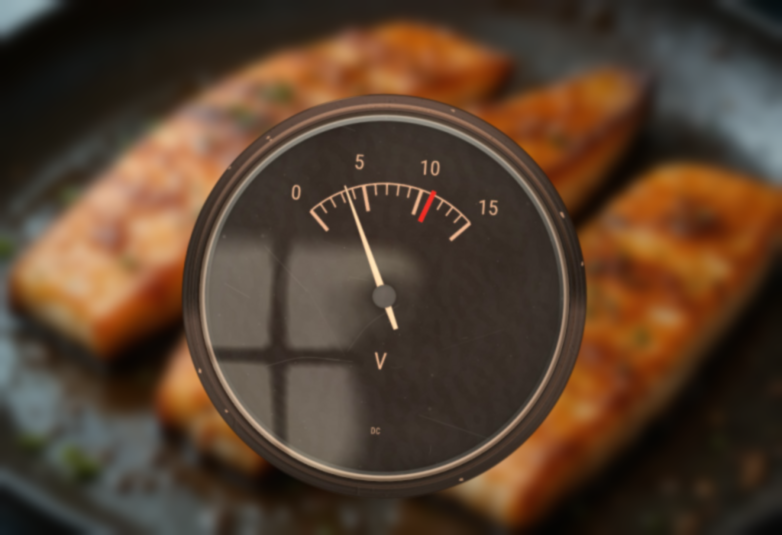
V 3.5
